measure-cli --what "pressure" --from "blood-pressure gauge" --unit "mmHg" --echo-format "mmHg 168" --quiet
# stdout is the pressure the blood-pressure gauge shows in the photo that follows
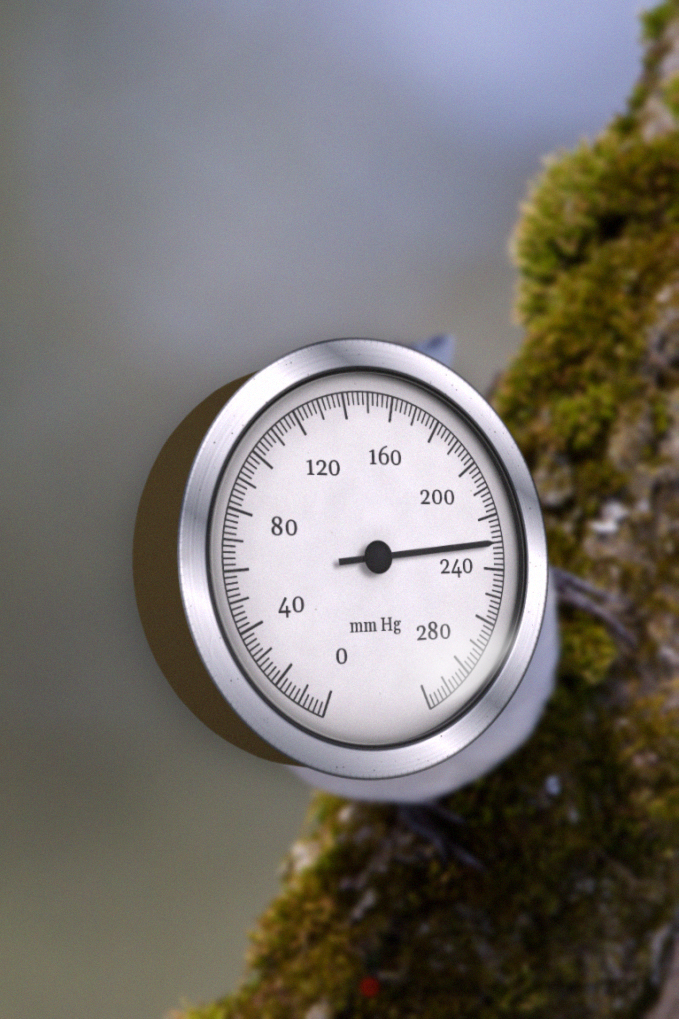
mmHg 230
